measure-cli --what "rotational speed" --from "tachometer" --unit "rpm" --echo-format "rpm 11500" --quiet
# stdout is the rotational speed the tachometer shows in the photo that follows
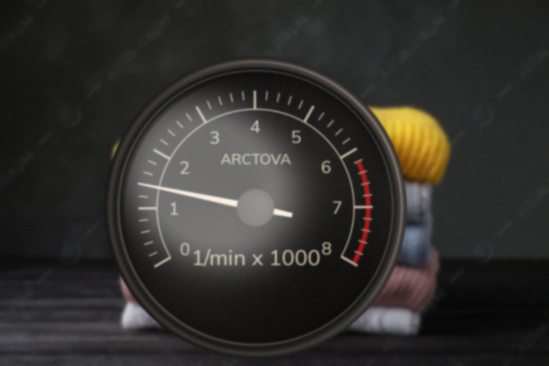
rpm 1400
